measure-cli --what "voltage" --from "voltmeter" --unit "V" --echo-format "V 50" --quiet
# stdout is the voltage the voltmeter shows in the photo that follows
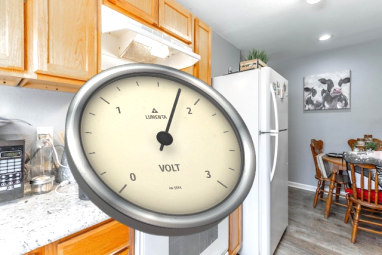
V 1.8
